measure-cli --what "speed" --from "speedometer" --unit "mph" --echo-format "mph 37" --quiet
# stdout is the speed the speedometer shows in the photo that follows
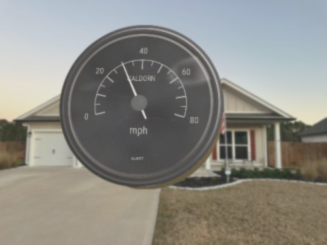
mph 30
